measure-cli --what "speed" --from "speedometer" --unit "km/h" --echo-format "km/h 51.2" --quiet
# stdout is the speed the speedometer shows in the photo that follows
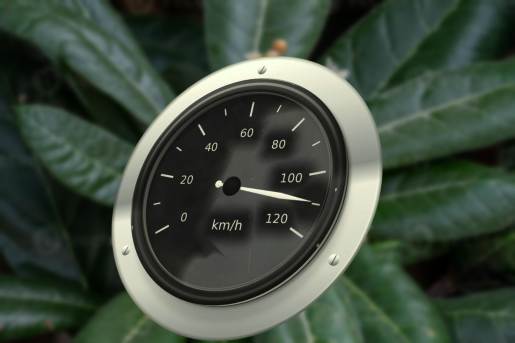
km/h 110
